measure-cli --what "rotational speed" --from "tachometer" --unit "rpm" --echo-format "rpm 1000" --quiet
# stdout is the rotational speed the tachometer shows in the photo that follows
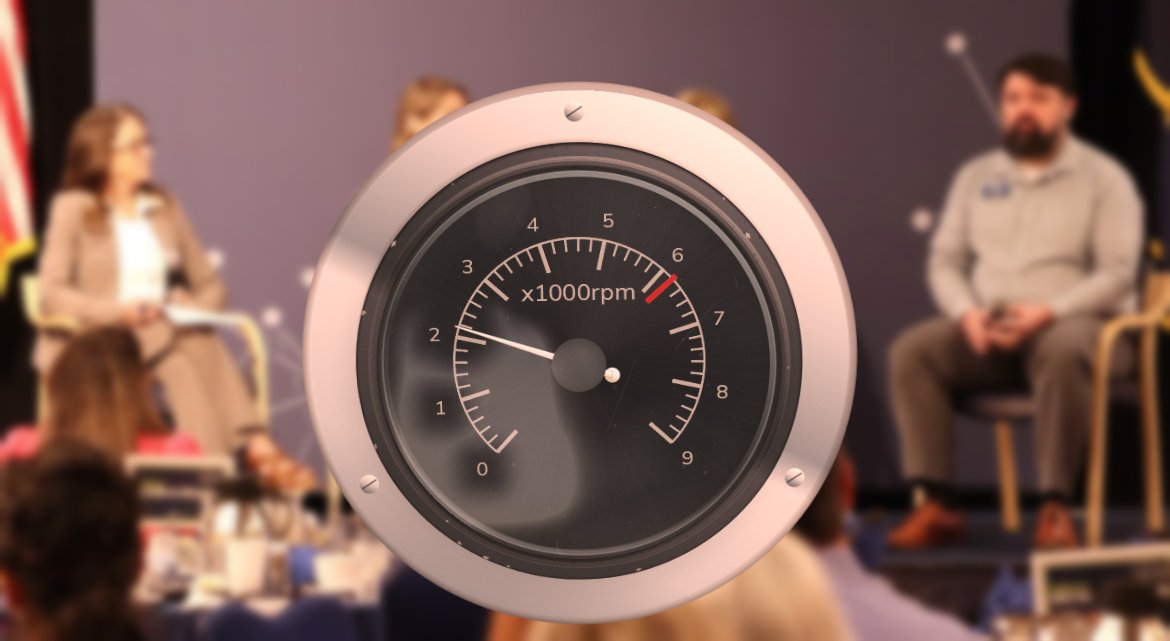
rpm 2200
